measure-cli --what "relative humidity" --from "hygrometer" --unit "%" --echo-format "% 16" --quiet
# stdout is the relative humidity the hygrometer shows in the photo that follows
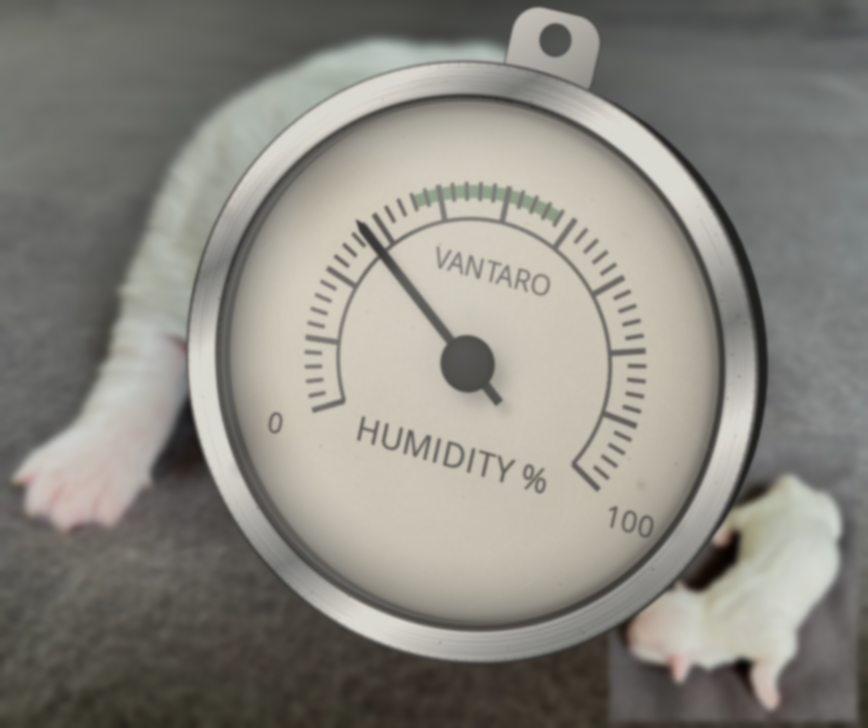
% 28
